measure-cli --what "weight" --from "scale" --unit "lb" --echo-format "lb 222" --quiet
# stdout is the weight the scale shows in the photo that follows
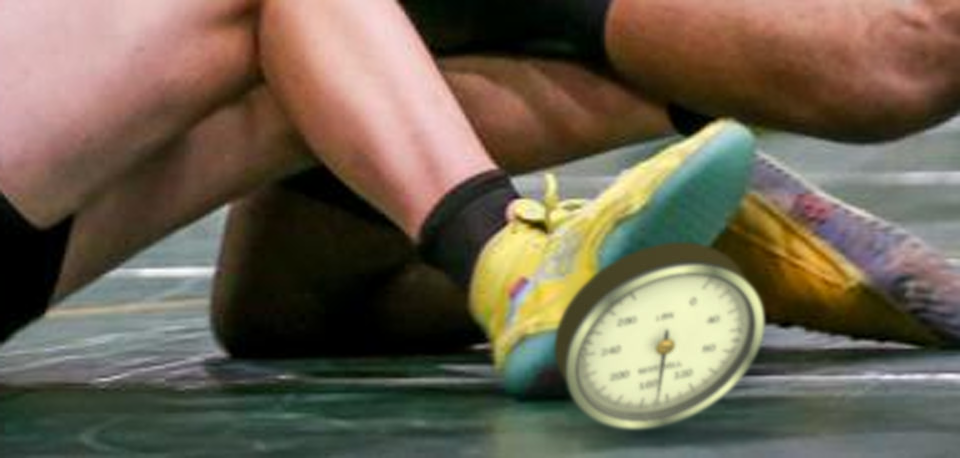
lb 150
